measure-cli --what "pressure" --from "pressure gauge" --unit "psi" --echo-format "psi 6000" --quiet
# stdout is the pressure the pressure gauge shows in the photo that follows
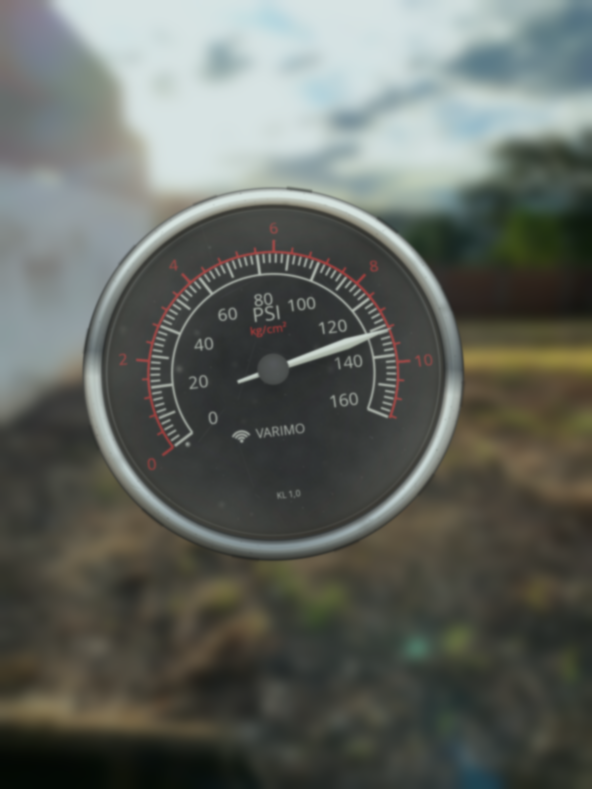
psi 132
